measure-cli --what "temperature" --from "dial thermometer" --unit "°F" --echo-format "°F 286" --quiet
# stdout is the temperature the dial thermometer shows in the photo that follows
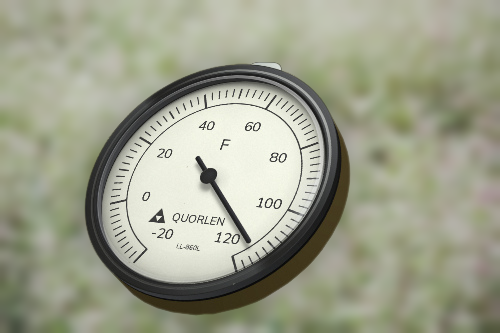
°F 114
